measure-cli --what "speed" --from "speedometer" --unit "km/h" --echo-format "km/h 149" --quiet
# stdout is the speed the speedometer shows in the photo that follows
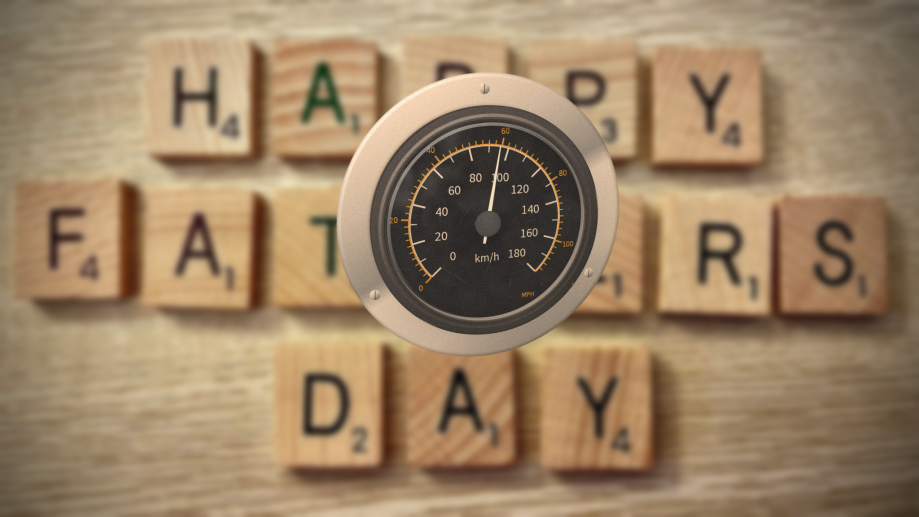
km/h 95
